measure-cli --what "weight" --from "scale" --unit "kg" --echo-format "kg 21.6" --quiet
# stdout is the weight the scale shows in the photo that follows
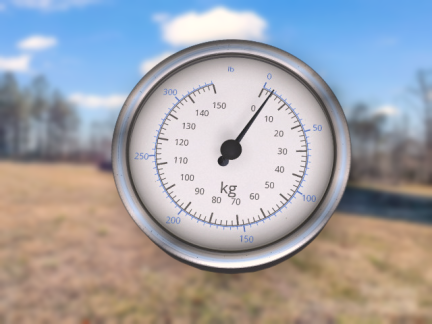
kg 4
